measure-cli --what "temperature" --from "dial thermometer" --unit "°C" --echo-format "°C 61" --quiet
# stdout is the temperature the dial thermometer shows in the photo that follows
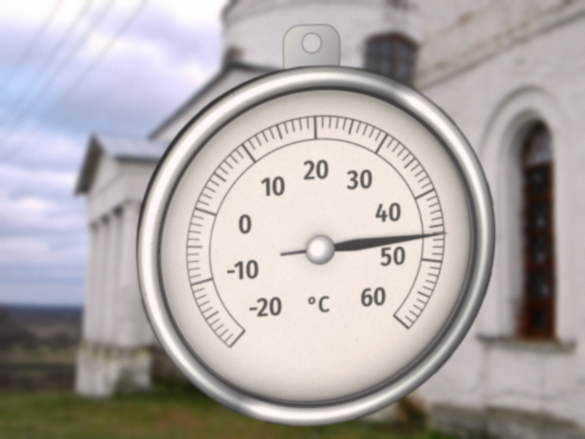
°C 46
